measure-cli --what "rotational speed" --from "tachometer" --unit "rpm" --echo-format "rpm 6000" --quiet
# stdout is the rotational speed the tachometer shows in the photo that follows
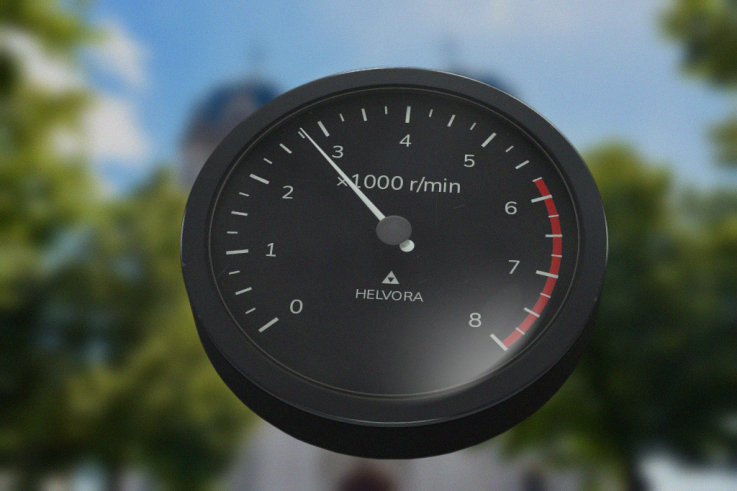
rpm 2750
